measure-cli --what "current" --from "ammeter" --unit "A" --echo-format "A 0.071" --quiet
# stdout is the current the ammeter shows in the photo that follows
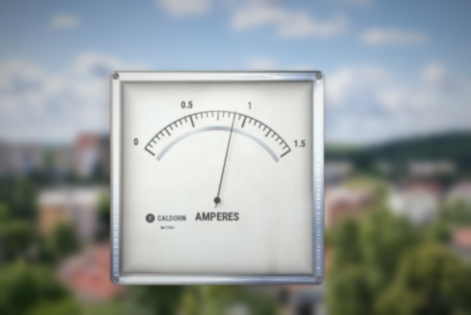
A 0.9
